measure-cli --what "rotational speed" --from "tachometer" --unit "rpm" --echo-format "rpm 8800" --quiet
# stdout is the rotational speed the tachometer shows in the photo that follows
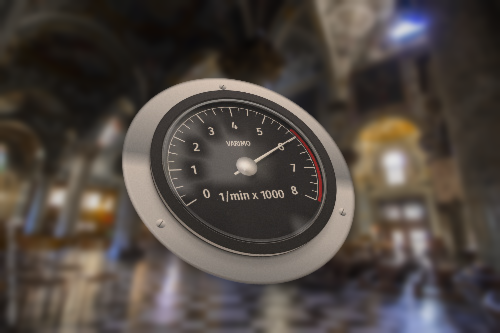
rpm 6000
